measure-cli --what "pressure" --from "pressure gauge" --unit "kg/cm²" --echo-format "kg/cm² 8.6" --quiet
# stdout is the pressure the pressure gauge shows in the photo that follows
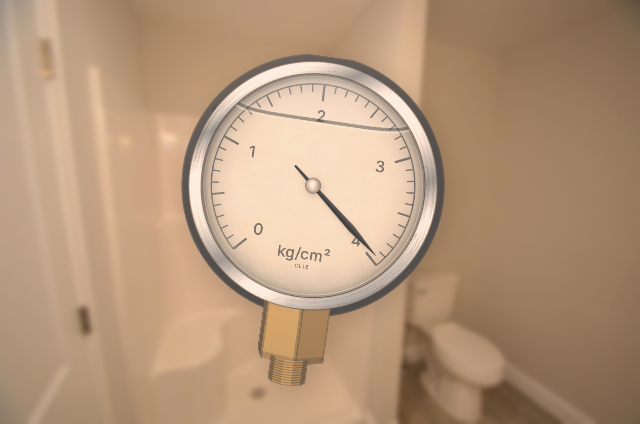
kg/cm² 3.95
